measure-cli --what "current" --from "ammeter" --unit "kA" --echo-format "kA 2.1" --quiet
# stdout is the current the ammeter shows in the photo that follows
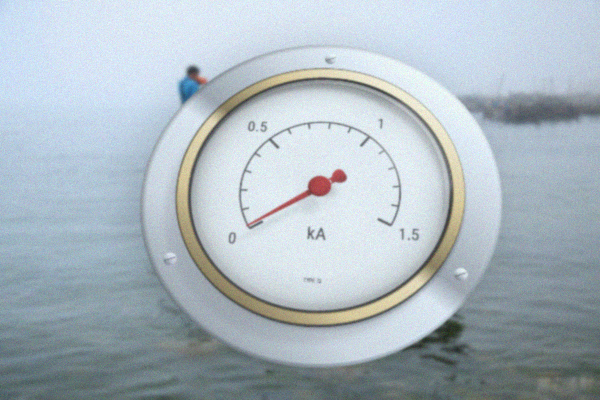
kA 0
